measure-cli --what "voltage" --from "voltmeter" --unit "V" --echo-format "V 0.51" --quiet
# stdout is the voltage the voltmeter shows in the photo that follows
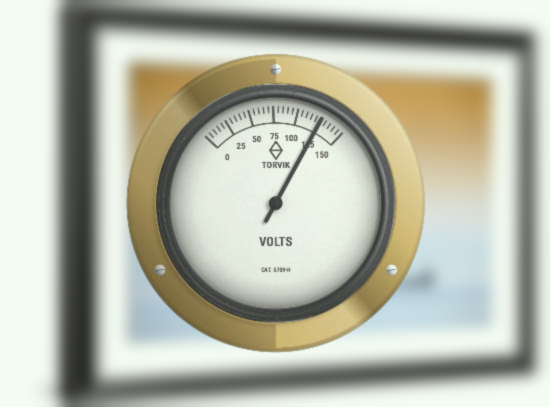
V 125
